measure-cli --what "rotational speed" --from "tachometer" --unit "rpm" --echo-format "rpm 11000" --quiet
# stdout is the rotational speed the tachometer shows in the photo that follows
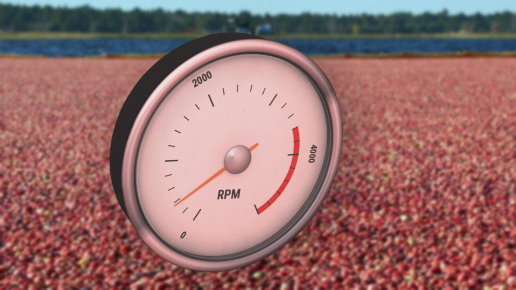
rpm 400
